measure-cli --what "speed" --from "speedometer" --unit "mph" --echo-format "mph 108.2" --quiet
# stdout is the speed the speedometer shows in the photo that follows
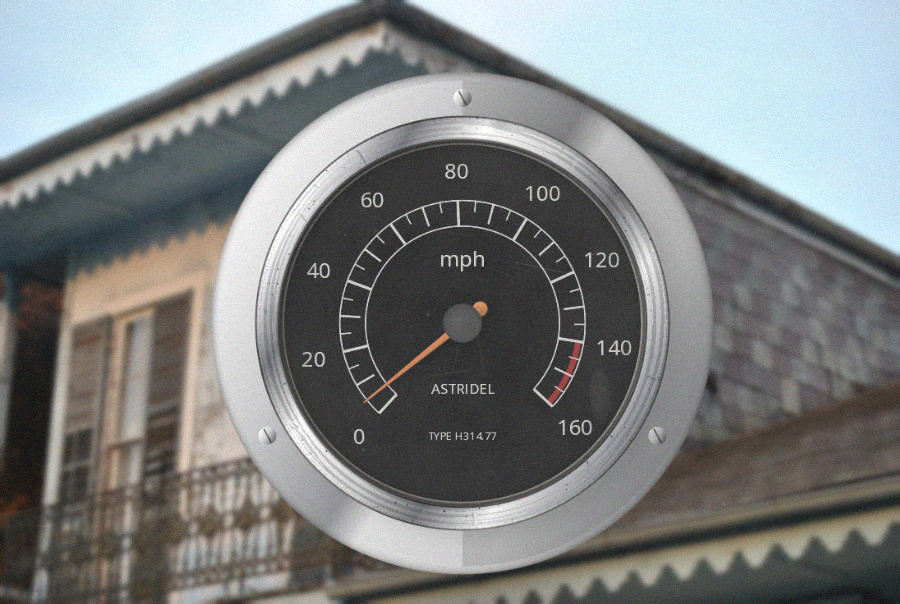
mph 5
